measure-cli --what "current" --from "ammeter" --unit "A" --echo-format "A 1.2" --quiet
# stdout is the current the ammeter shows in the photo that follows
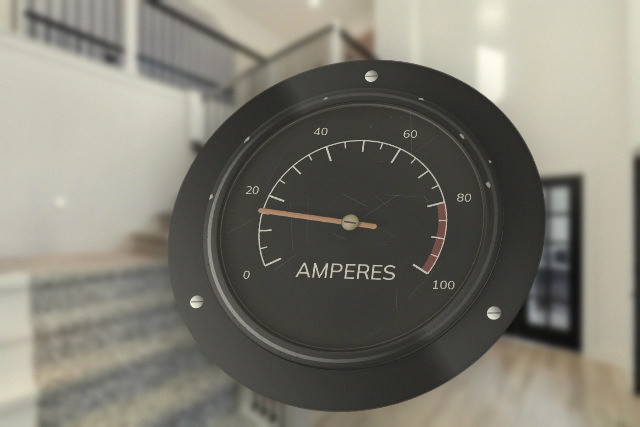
A 15
